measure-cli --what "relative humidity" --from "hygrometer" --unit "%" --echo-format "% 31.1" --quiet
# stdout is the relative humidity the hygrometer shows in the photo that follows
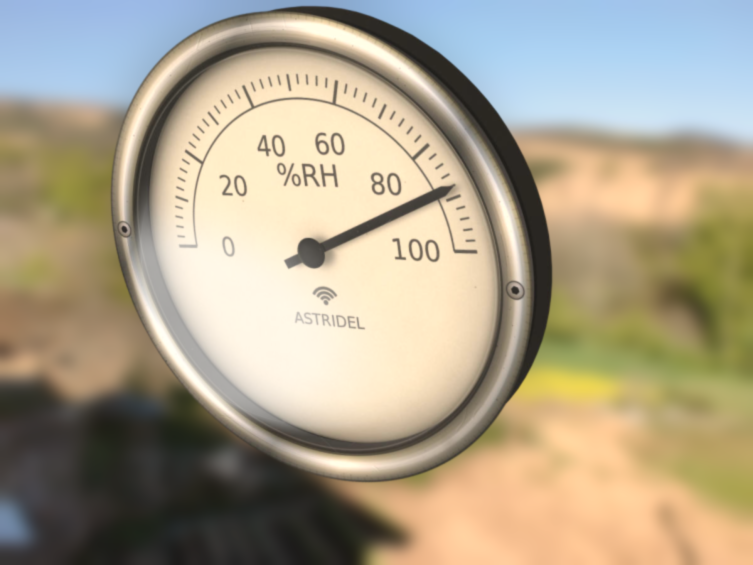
% 88
